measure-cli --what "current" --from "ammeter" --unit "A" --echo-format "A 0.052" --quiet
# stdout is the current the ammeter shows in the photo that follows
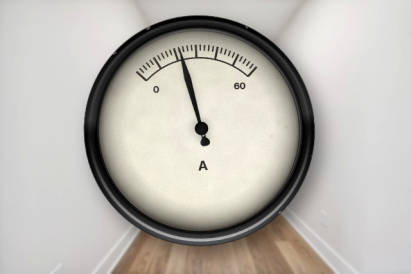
A 22
